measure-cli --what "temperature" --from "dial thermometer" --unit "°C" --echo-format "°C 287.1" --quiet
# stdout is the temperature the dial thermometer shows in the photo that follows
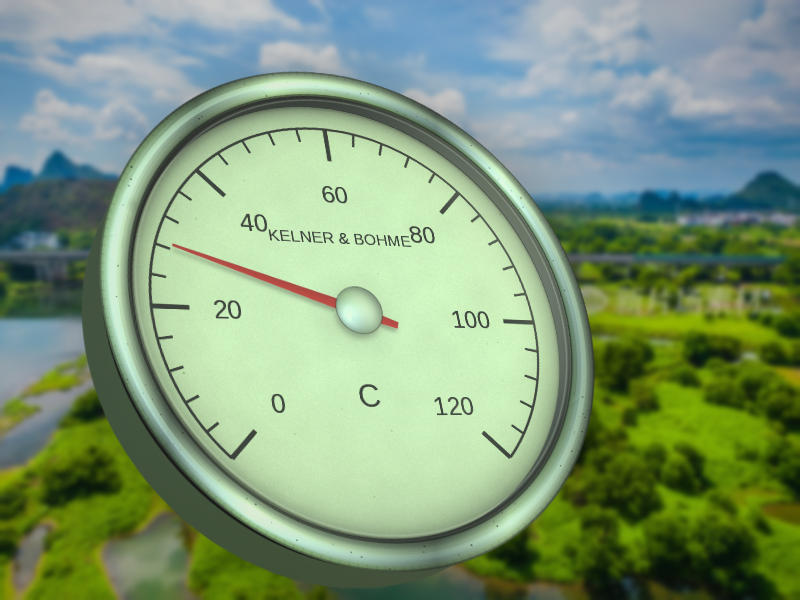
°C 28
